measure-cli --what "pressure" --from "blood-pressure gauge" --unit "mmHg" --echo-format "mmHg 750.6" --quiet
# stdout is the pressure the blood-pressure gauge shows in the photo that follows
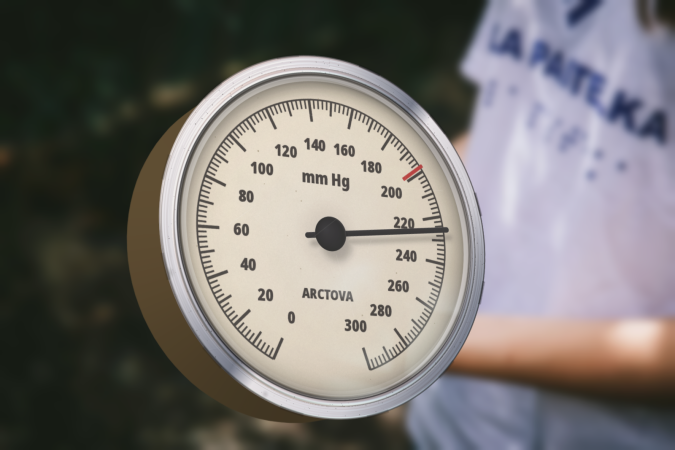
mmHg 226
